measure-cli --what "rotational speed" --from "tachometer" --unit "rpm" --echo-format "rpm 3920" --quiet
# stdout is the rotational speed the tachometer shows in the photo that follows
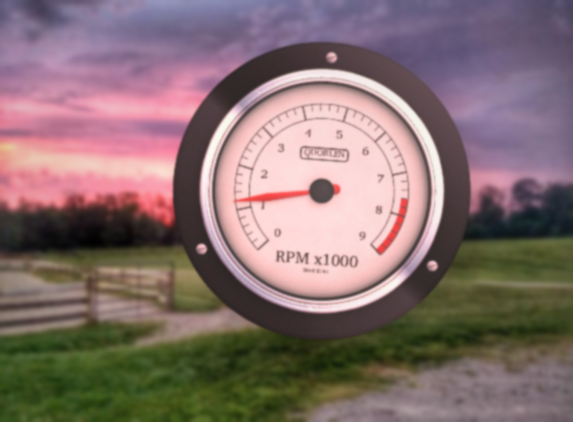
rpm 1200
